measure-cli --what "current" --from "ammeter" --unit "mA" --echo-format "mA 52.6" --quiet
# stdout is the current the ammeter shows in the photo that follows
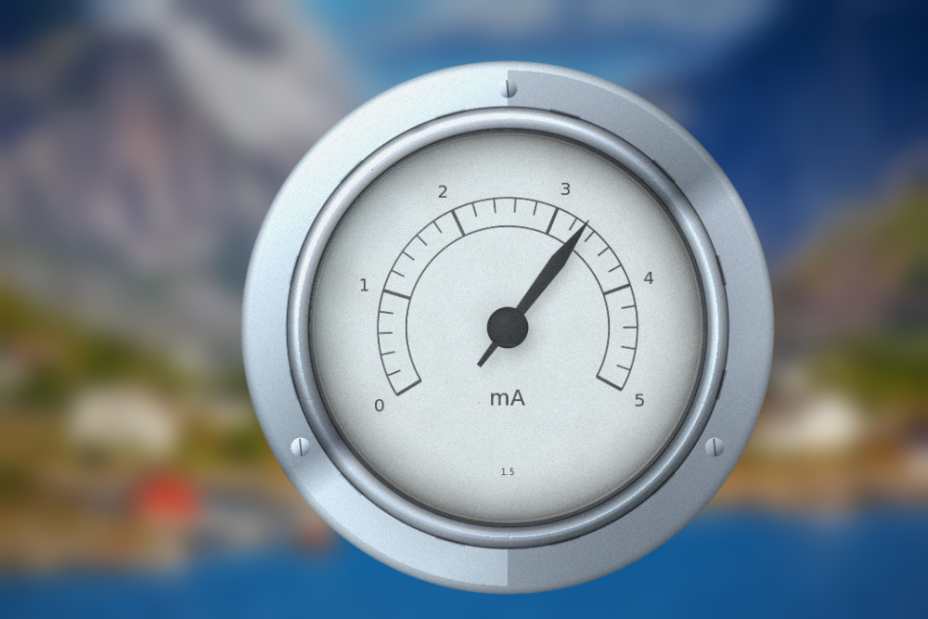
mA 3.3
